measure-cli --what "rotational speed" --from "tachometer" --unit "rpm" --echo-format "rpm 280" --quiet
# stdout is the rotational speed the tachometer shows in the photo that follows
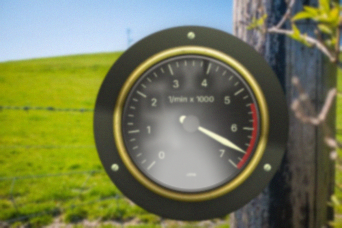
rpm 6600
